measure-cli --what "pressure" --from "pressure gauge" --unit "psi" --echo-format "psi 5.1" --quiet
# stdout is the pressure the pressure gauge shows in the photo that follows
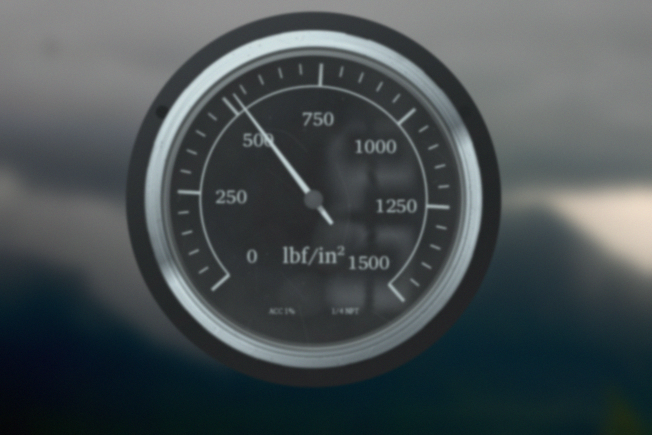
psi 525
